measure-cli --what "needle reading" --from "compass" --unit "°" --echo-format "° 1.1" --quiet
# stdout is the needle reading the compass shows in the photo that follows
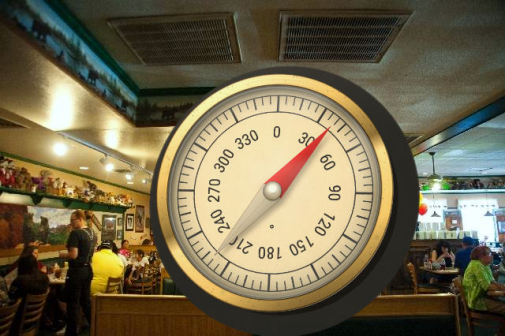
° 40
